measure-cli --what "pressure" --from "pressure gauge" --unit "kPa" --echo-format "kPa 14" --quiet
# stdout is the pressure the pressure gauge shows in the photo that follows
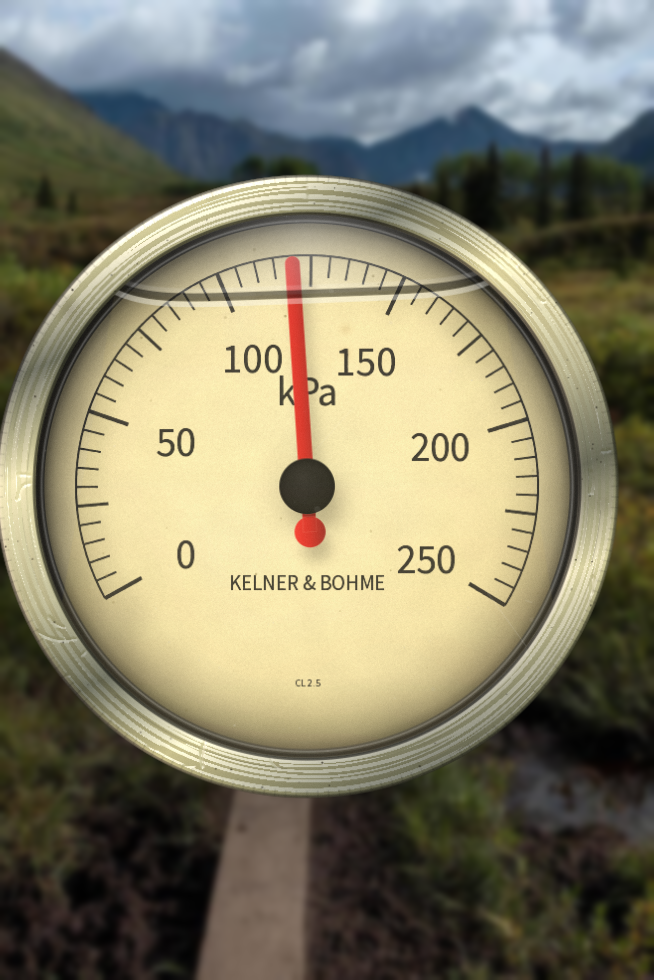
kPa 120
